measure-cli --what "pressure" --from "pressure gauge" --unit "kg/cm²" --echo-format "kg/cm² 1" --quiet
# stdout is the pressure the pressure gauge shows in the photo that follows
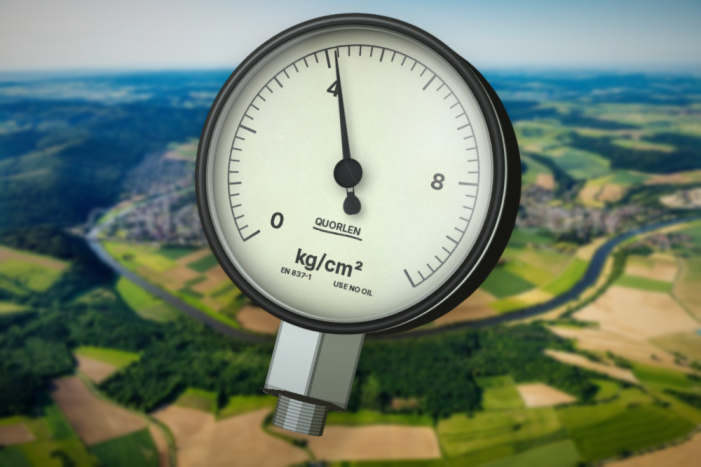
kg/cm² 4.2
